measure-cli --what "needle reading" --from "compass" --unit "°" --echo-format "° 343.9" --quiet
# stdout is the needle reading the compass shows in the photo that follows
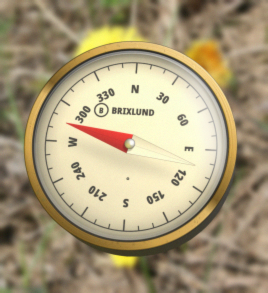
° 285
